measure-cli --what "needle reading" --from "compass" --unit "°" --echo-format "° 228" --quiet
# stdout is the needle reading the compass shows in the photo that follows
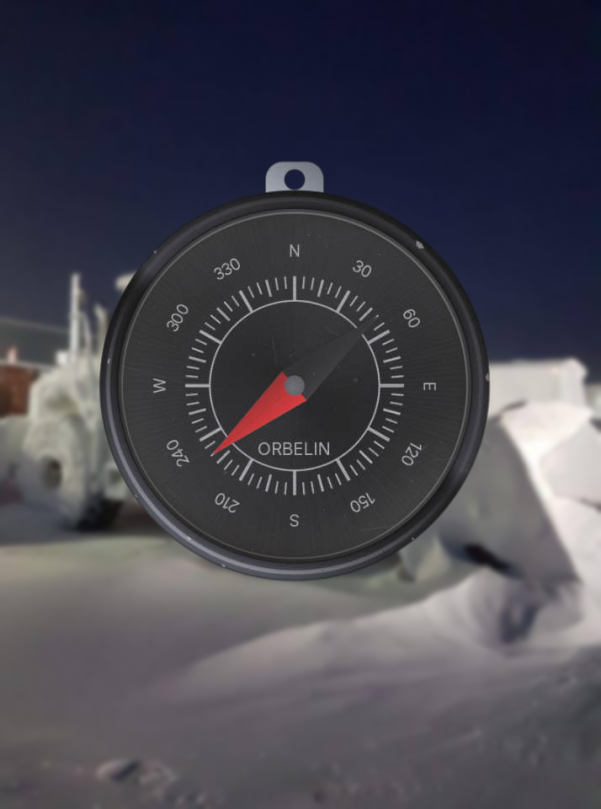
° 230
